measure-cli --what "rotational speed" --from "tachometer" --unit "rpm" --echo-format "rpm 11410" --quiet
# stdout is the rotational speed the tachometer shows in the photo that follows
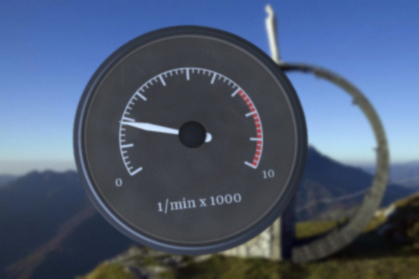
rpm 1800
